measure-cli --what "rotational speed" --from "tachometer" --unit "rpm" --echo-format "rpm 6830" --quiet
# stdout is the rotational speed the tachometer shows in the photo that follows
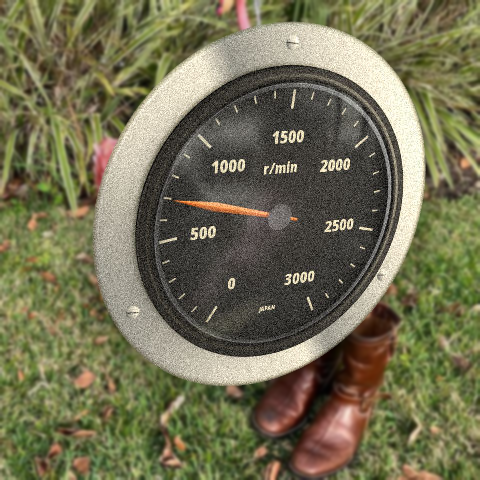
rpm 700
